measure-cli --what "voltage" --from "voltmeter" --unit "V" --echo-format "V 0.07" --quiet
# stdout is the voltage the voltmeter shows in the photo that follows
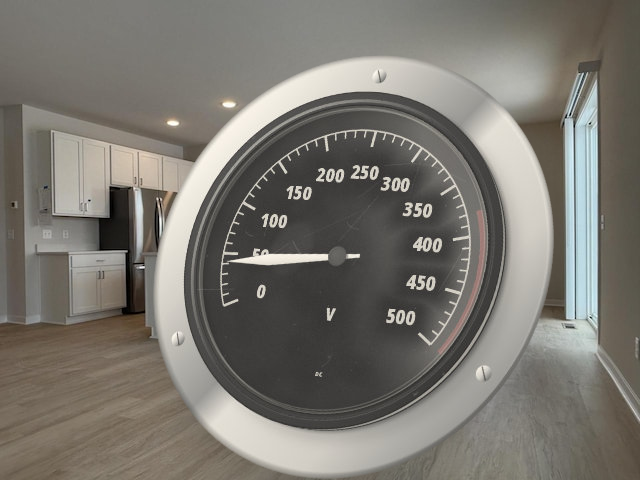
V 40
